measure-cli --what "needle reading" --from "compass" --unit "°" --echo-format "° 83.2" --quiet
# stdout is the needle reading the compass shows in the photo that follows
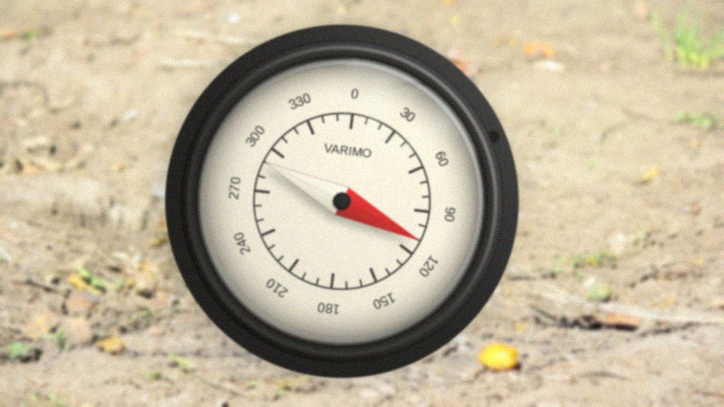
° 110
